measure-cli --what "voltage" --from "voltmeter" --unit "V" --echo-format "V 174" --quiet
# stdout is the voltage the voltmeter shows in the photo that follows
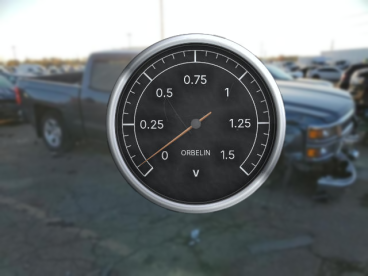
V 0.05
